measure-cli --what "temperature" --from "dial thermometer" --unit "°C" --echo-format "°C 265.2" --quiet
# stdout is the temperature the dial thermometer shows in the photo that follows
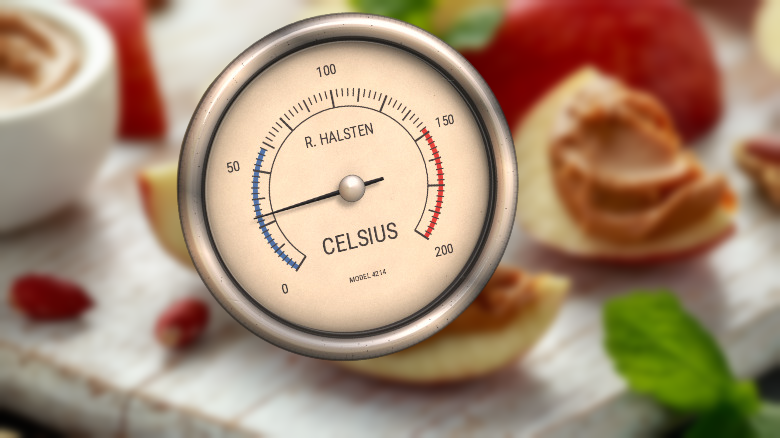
°C 30
